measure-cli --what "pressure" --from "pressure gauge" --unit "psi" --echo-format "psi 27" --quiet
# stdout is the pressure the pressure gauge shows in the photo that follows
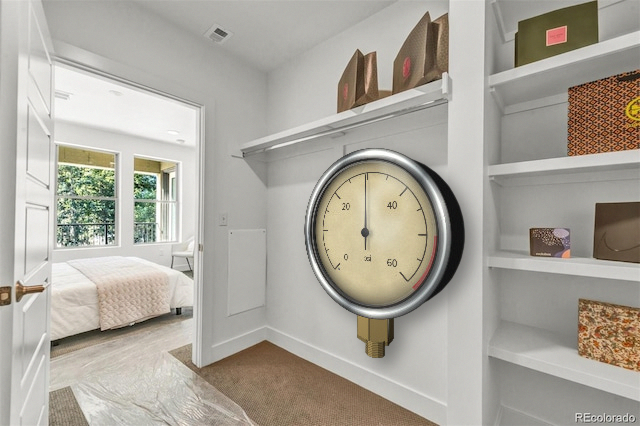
psi 30
